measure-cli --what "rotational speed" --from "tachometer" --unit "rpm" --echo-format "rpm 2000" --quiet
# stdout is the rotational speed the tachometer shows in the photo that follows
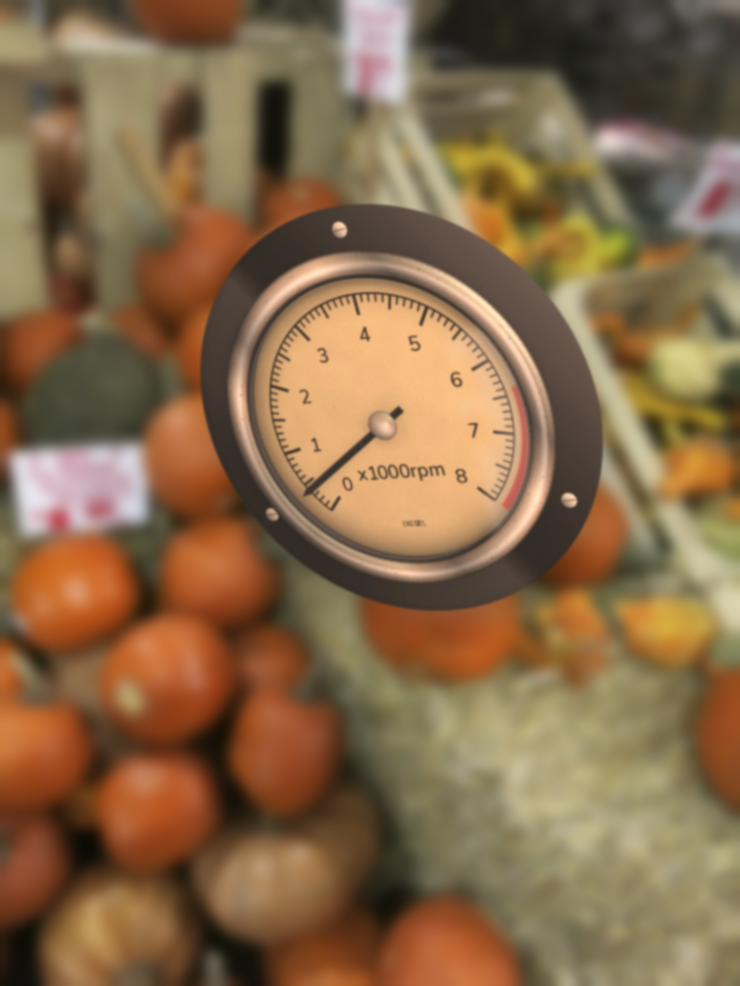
rpm 400
